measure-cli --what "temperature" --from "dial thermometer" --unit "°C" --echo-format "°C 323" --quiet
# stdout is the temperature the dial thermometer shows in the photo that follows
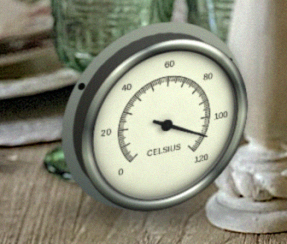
°C 110
